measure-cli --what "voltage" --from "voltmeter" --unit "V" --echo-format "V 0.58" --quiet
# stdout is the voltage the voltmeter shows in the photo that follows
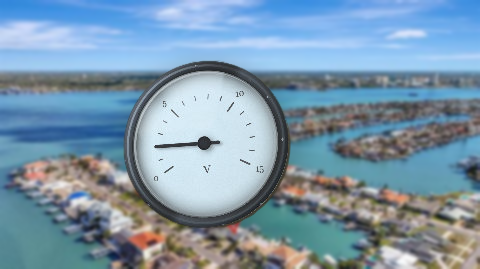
V 2
